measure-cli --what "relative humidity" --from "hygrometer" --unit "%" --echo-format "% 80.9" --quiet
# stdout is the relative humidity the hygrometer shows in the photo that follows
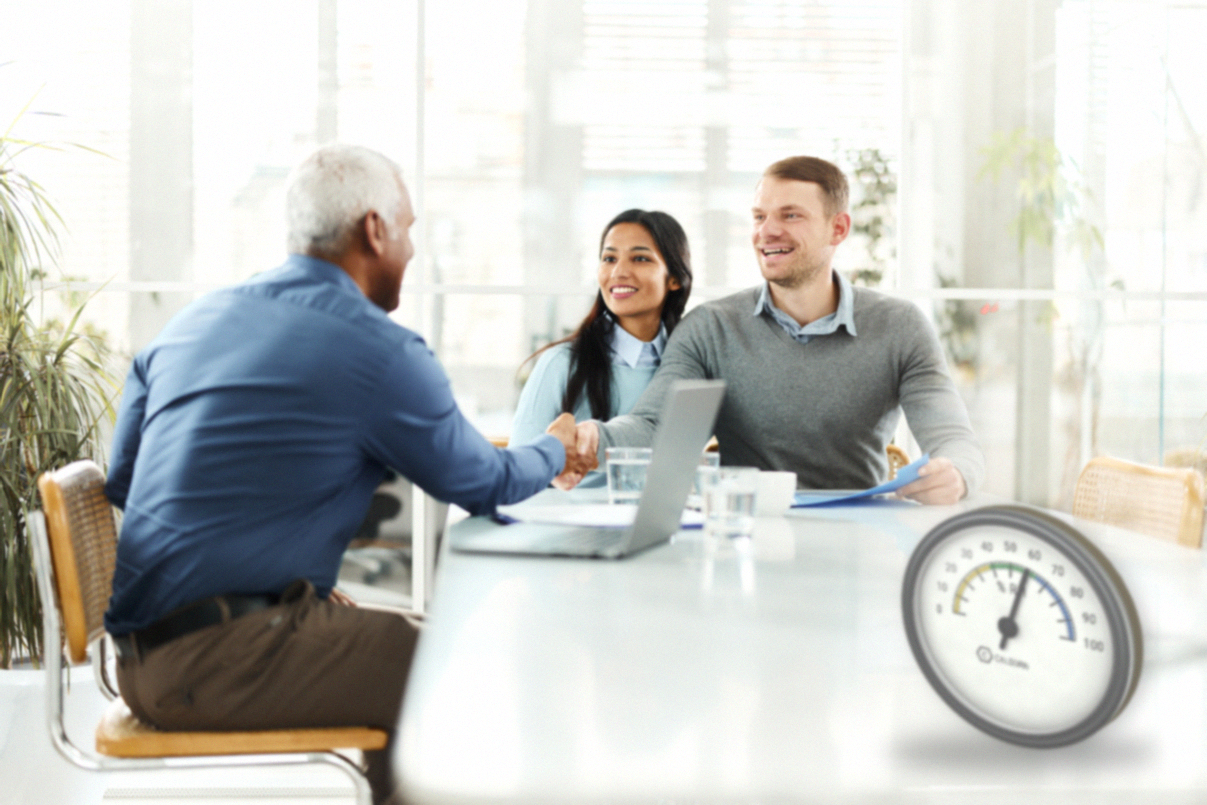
% 60
